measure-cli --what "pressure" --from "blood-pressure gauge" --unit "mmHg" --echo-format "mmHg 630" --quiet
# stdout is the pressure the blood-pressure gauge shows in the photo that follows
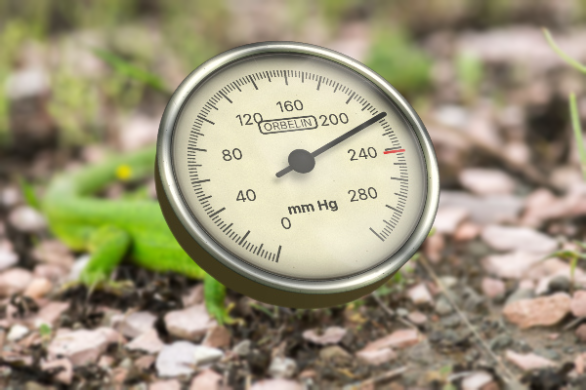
mmHg 220
